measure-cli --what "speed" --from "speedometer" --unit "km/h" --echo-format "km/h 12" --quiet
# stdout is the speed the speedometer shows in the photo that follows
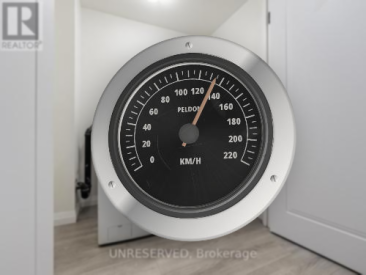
km/h 135
